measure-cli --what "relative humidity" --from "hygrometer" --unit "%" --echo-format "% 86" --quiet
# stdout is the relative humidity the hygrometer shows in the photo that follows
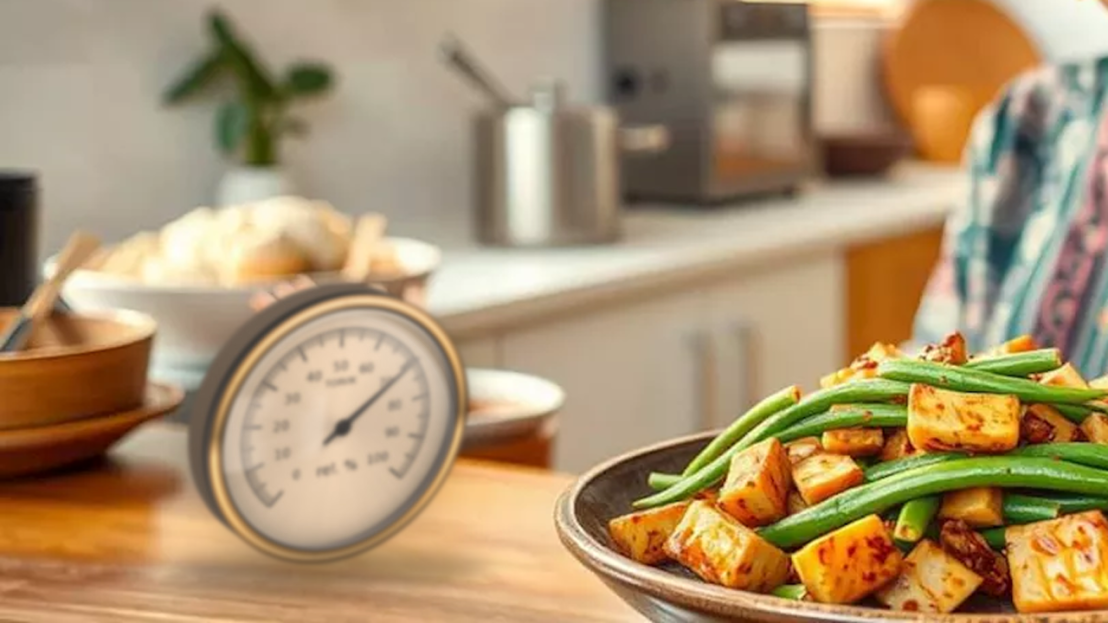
% 70
